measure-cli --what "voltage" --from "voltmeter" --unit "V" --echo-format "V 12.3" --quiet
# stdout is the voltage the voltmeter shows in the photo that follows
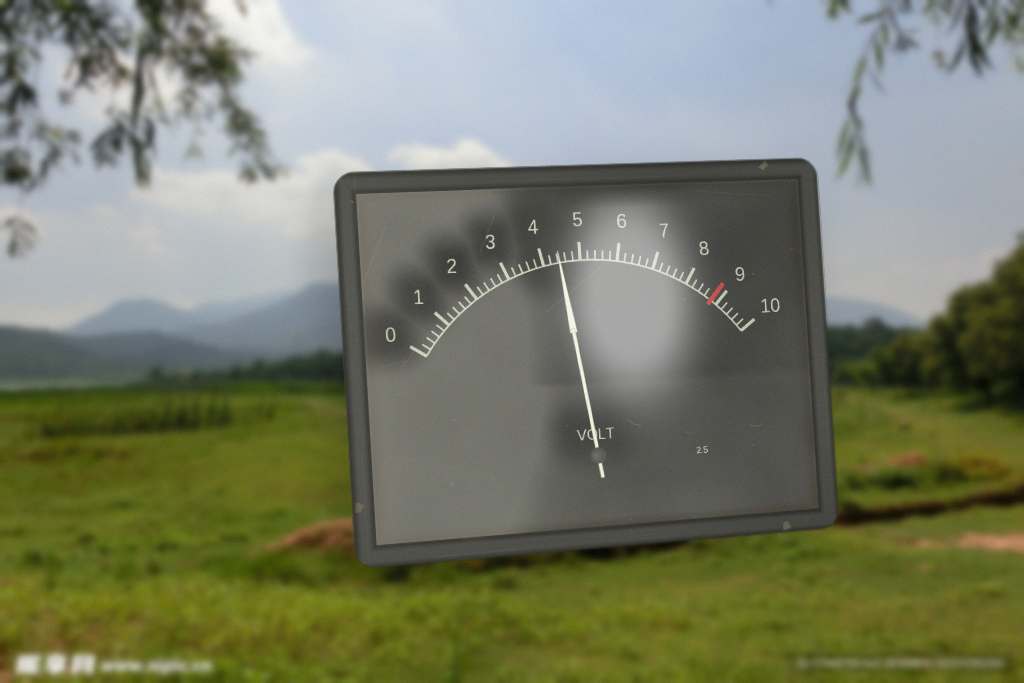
V 4.4
